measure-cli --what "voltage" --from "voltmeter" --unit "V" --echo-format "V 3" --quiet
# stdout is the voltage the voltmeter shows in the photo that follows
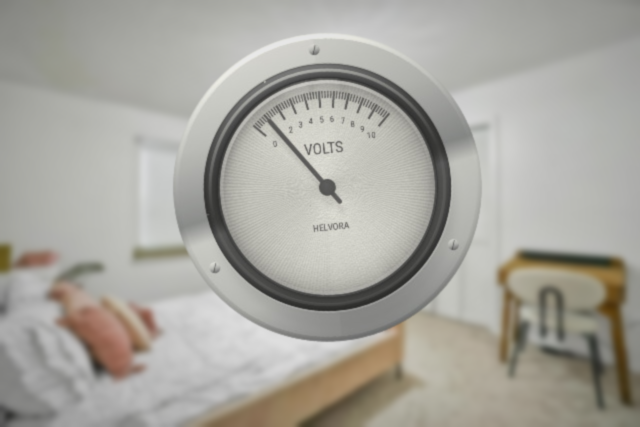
V 1
